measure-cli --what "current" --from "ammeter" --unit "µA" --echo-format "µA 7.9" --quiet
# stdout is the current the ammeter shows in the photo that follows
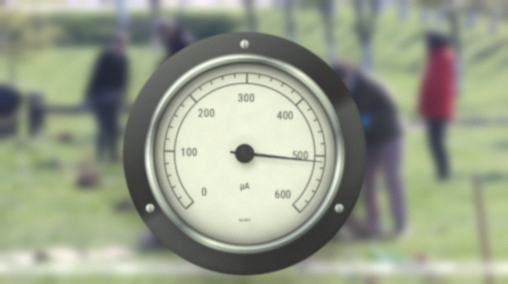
µA 510
